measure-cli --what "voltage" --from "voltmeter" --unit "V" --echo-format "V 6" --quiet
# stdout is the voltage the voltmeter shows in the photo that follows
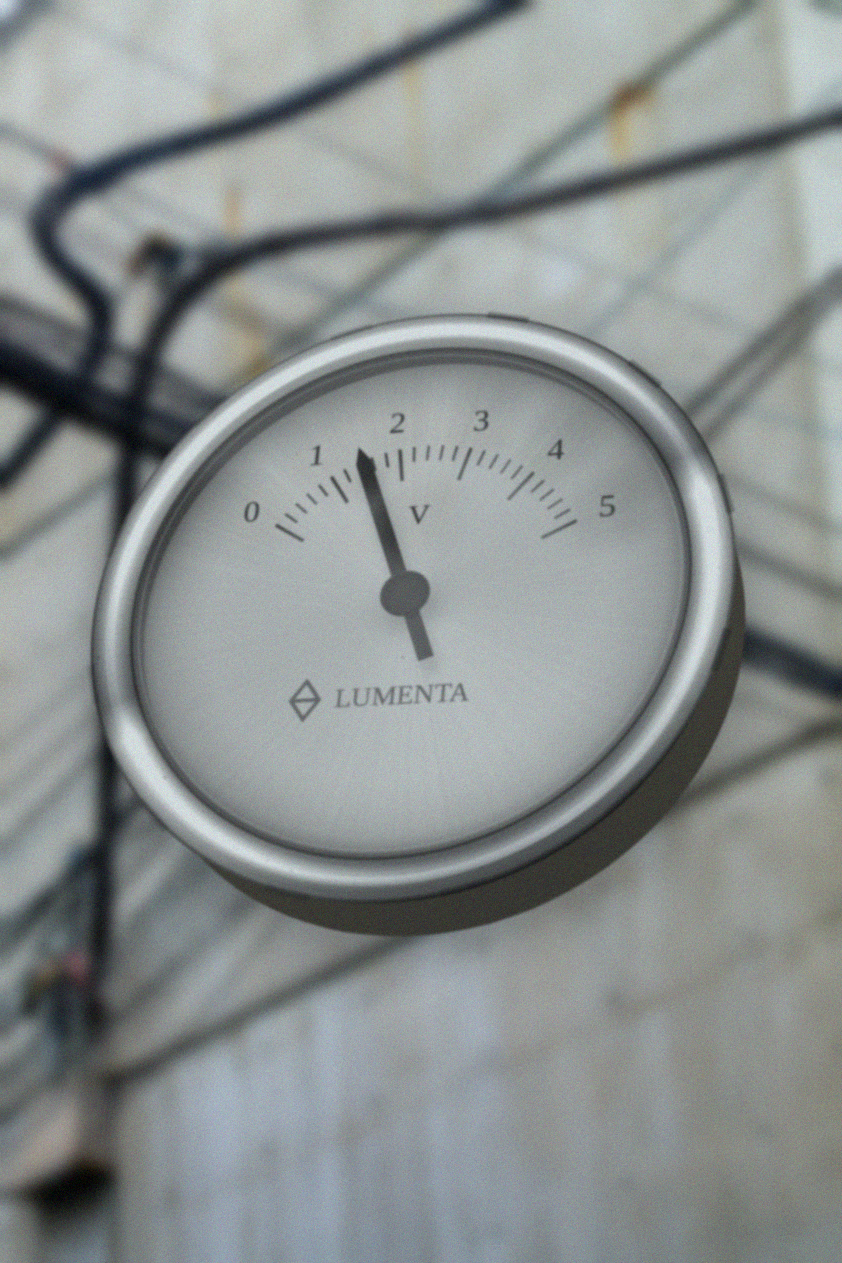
V 1.5
